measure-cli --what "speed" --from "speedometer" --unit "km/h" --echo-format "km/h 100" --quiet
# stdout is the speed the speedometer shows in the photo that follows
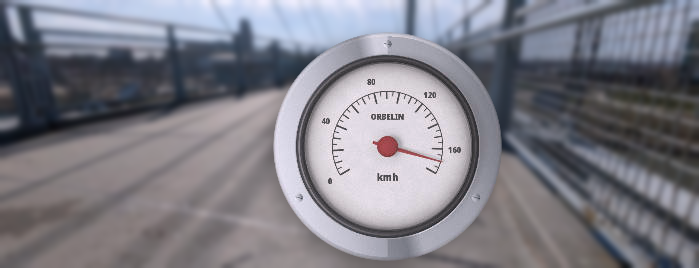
km/h 170
